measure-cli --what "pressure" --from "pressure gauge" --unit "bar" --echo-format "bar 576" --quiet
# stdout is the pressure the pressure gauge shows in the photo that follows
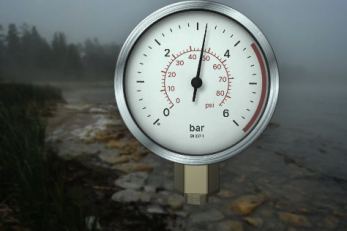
bar 3.2
